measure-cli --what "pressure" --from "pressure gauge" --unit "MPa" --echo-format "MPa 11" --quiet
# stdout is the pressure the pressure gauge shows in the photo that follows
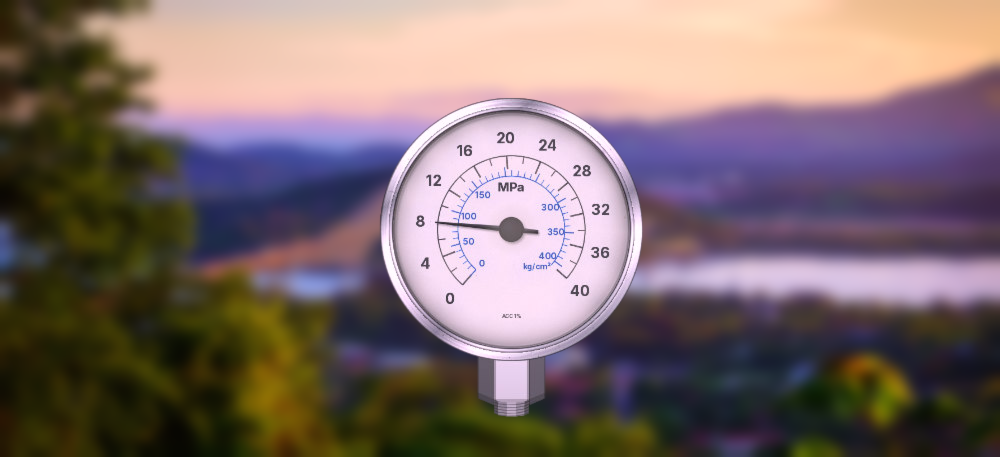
MPa 8
